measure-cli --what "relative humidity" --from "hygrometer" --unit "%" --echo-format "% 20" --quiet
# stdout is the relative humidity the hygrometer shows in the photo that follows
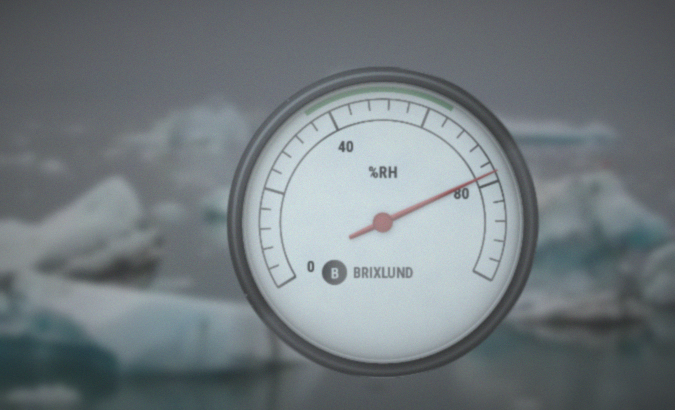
% 78
